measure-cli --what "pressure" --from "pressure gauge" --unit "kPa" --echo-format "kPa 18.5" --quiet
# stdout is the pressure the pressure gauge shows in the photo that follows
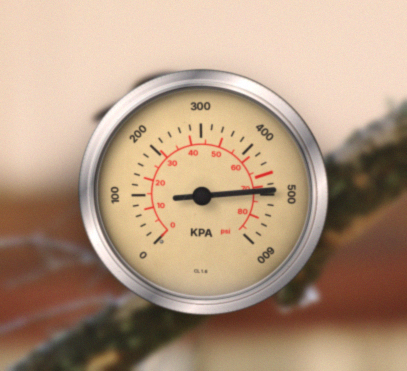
kPa 490
